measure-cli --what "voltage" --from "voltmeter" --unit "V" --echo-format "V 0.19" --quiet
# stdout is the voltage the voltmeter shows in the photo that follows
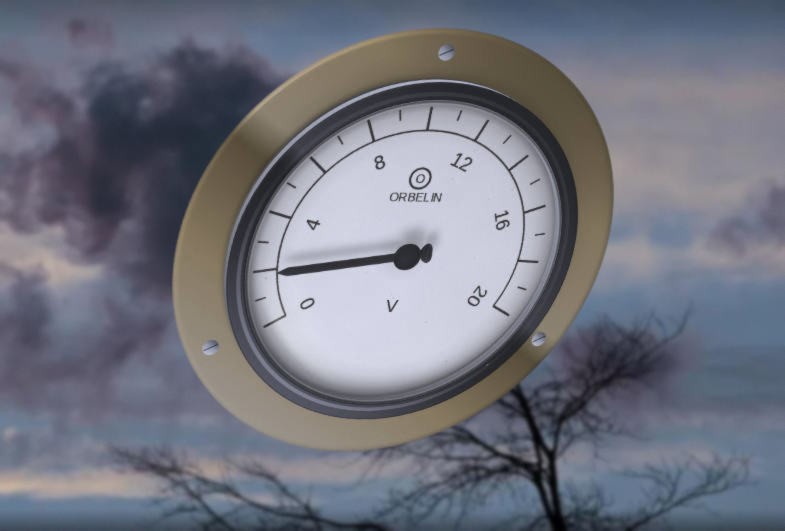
V 2
